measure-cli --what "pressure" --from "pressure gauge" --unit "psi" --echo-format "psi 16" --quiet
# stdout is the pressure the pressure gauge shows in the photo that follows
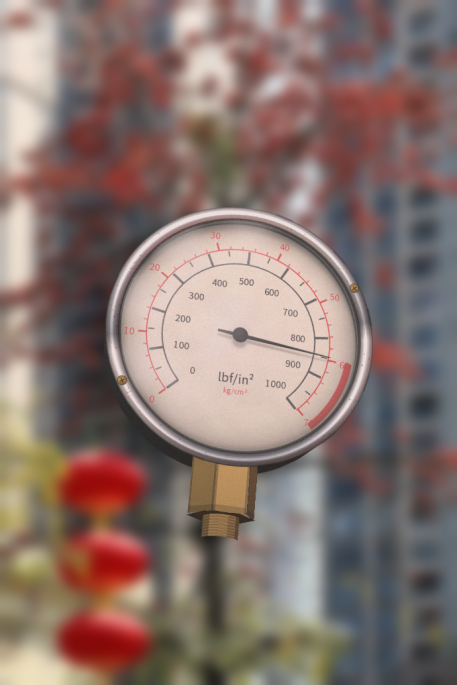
psi 850
